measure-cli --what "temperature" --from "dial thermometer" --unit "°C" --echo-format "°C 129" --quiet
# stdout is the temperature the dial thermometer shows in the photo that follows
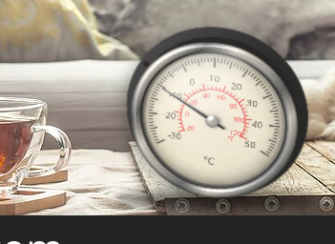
°C -10
